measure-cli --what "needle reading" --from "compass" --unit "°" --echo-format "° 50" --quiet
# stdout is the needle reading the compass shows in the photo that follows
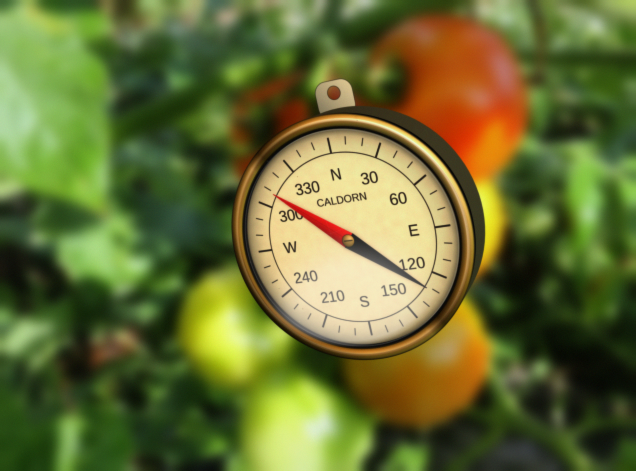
° 310
